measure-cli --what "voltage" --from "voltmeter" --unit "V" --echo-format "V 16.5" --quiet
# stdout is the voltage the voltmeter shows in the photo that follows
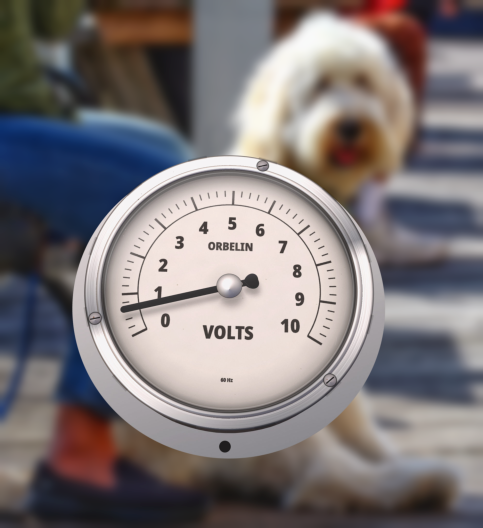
V 0.6
